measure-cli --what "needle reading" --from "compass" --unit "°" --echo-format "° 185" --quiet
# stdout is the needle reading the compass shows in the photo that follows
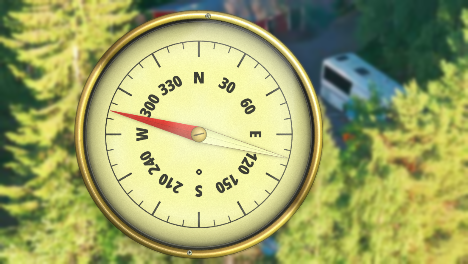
° 285
